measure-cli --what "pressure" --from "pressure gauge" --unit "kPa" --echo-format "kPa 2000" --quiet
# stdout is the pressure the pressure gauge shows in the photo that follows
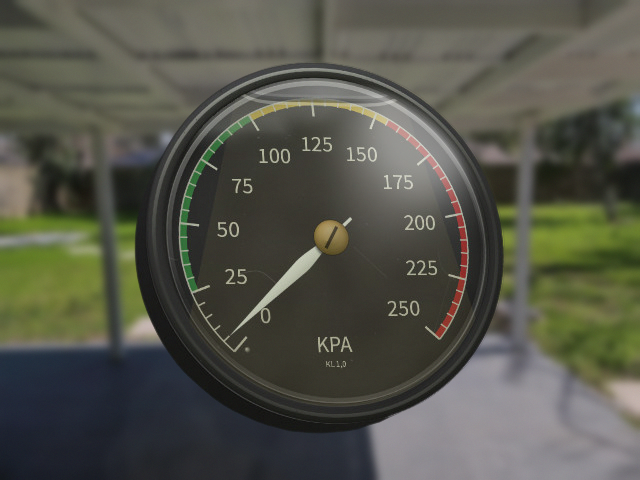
kPa 5
